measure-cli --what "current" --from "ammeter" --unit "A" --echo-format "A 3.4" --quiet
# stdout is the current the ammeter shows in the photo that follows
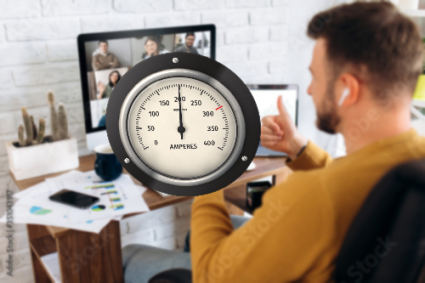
A 200
